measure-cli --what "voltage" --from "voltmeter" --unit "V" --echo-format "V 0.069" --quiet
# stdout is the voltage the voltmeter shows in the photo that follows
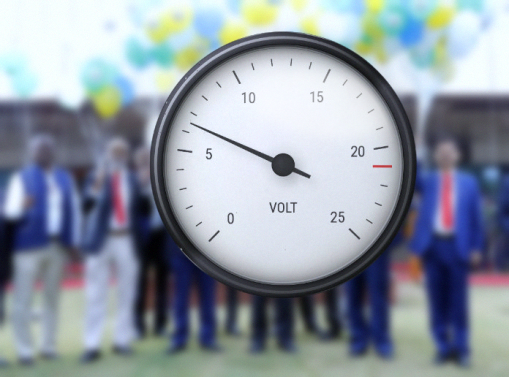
V 6.5
